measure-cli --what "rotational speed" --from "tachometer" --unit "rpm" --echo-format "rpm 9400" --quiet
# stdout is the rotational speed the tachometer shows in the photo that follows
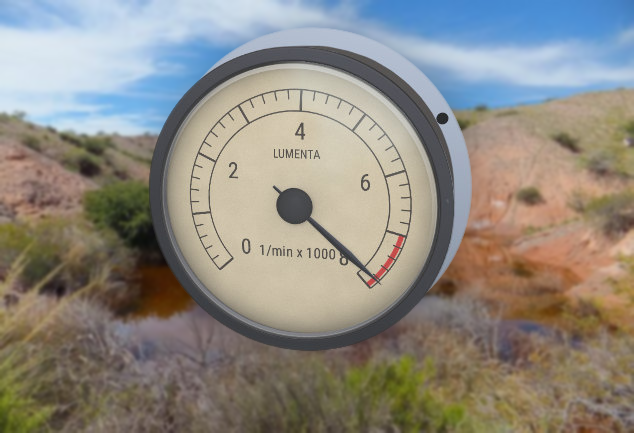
rpm 7800
